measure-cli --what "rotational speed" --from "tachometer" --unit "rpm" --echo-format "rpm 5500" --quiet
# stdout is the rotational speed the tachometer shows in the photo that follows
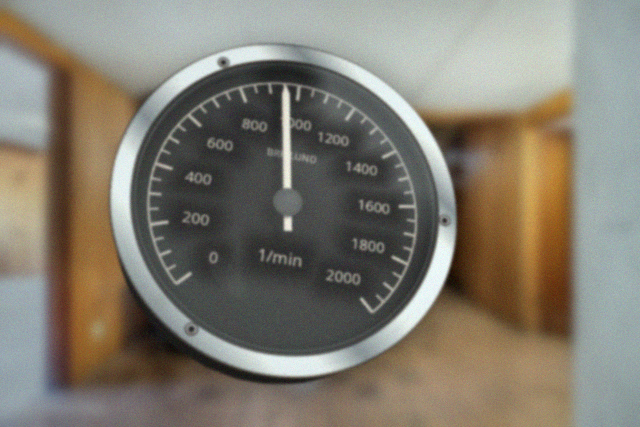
rpm 950
